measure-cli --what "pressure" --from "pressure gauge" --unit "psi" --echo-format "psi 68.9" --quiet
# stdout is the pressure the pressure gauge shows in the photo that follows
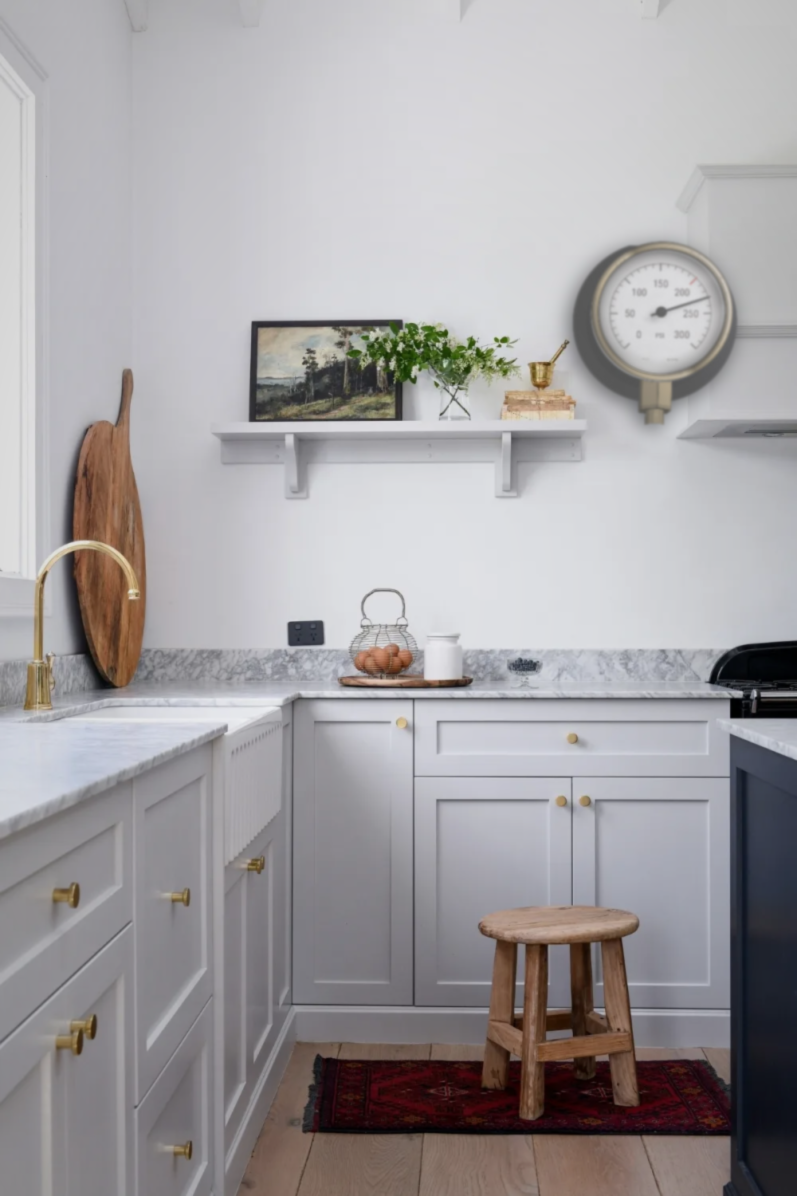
psi 230
